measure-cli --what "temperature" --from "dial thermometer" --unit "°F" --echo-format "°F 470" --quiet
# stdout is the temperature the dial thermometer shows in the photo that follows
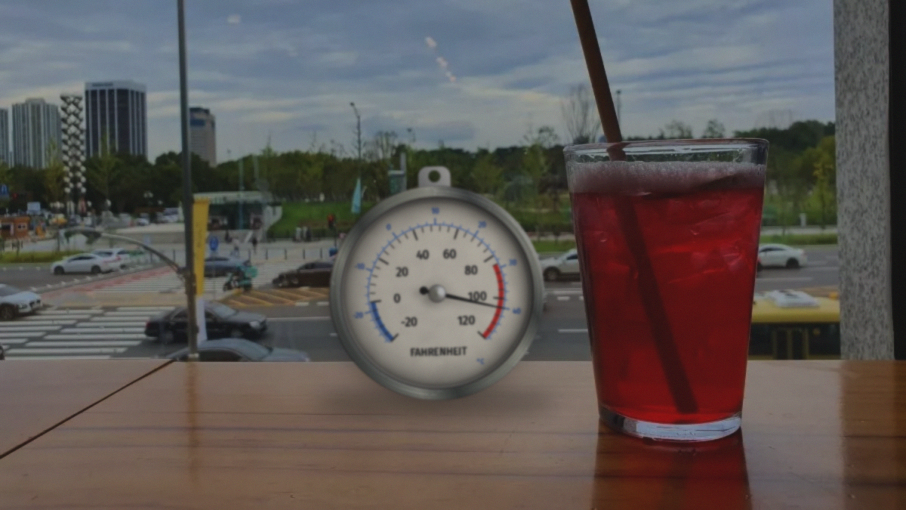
°F 104
